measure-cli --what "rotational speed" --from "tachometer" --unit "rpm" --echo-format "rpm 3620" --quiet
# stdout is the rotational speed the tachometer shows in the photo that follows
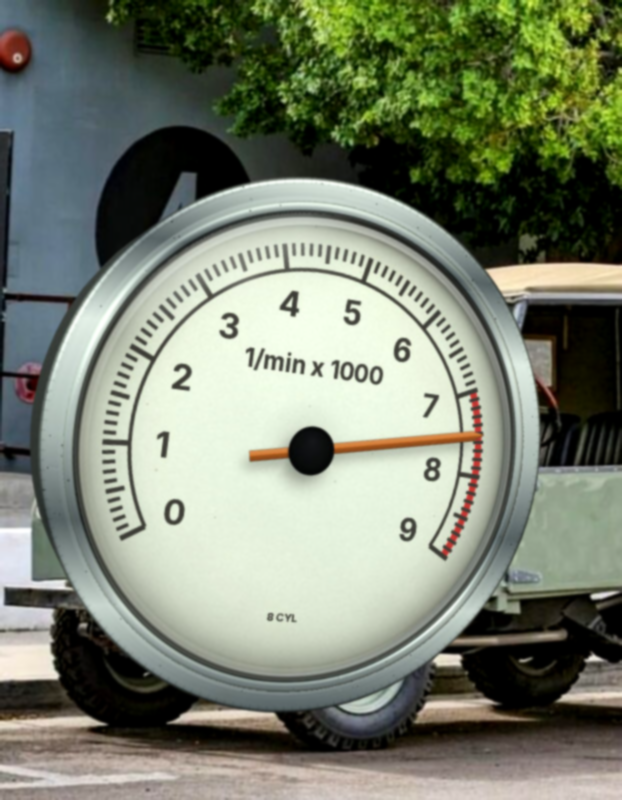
rpm 7500
